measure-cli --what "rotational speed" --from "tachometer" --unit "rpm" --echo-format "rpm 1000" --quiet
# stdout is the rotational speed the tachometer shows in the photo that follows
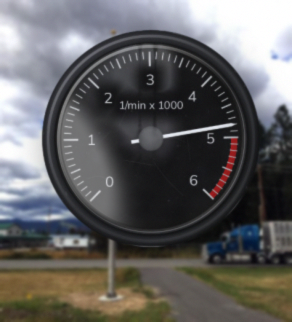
rpm 4800
